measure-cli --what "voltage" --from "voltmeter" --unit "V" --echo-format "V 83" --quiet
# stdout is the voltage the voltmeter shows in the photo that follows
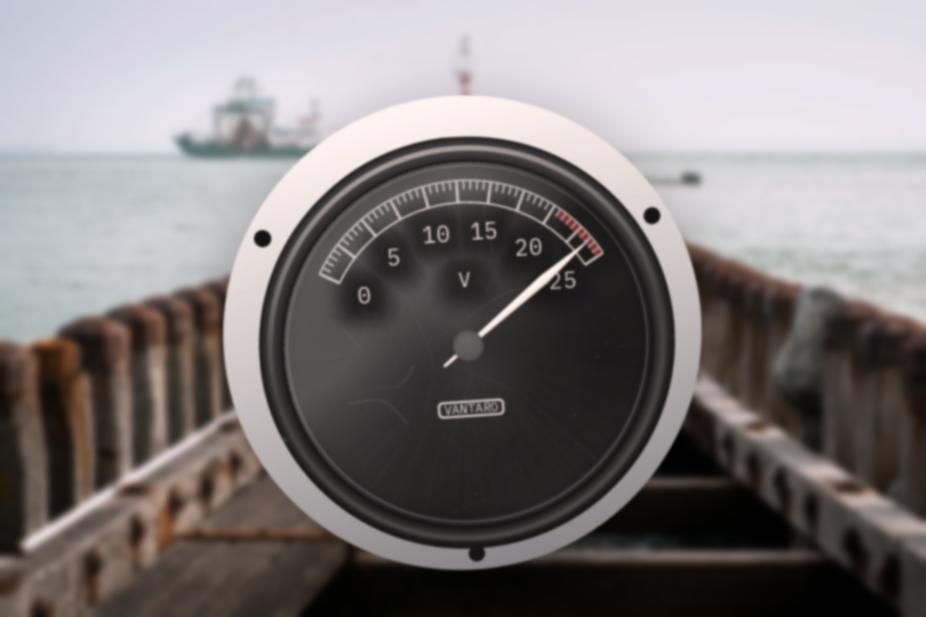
V 23.5
